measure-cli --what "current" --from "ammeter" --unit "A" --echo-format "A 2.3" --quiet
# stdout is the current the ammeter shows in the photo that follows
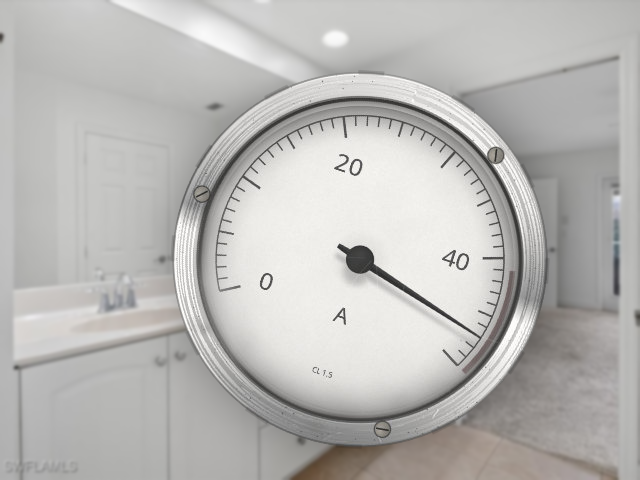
A 47
